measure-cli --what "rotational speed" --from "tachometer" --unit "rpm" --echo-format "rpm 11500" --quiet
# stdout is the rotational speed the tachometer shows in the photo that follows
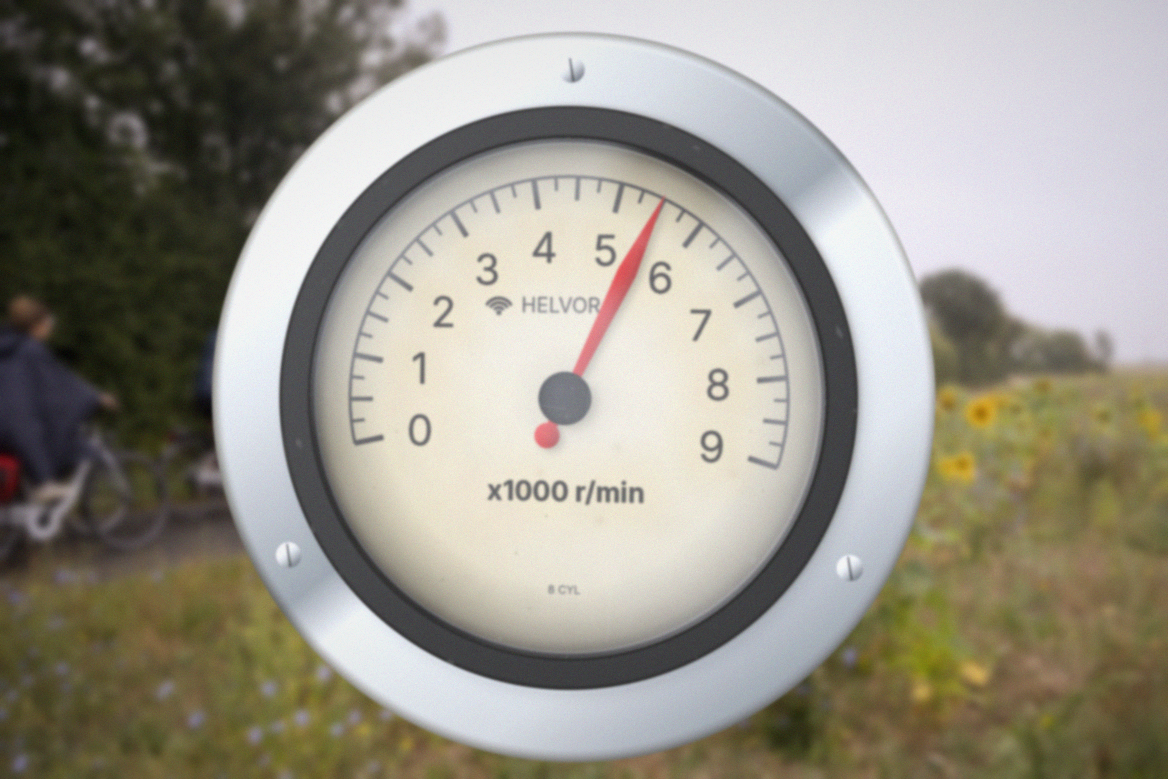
rpm 5500
